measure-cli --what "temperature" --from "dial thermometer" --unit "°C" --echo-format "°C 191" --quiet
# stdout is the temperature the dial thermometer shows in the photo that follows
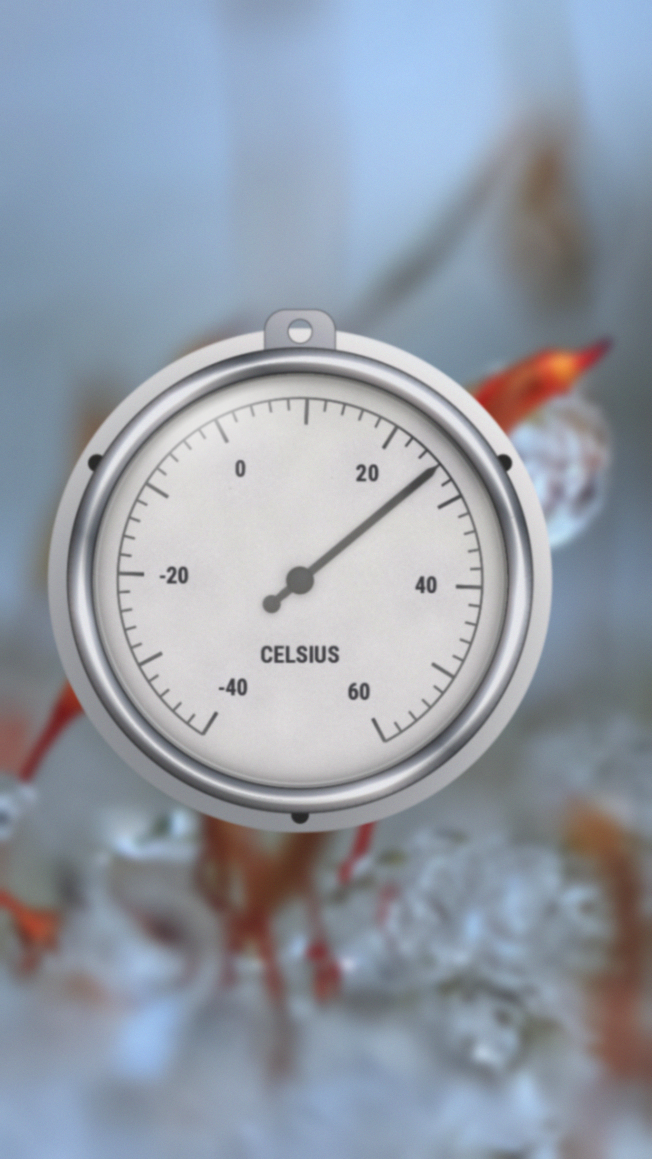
°C 26
